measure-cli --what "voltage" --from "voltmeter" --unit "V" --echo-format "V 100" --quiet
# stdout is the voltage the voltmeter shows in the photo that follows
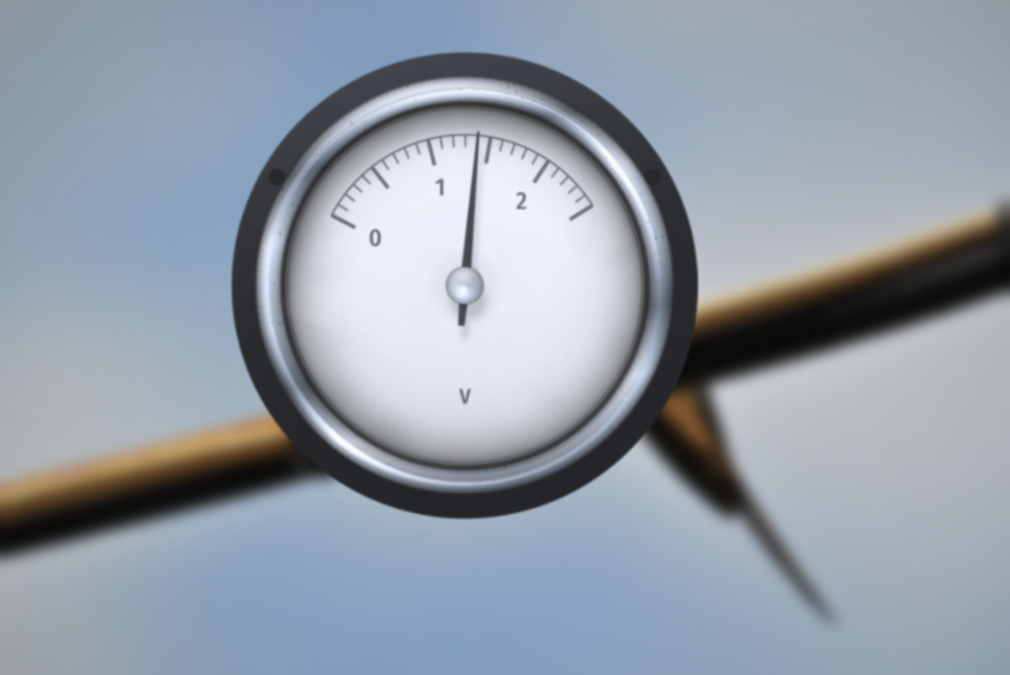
V 1.4
